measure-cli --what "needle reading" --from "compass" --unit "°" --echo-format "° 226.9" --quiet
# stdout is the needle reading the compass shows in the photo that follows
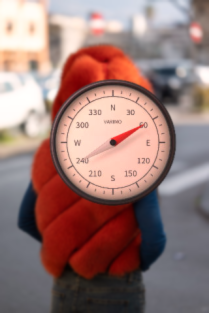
° 60
